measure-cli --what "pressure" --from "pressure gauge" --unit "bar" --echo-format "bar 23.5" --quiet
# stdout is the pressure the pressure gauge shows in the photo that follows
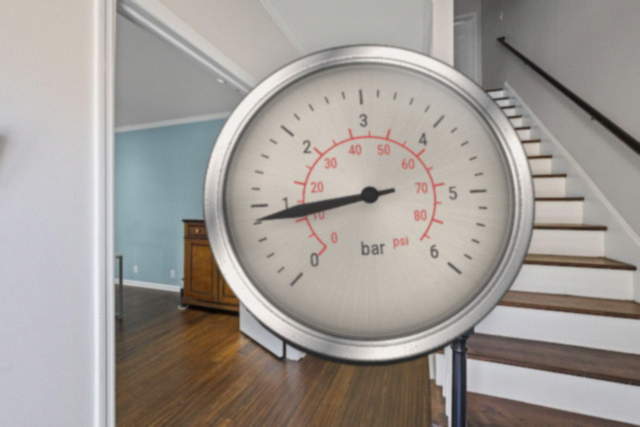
bar 0.8
